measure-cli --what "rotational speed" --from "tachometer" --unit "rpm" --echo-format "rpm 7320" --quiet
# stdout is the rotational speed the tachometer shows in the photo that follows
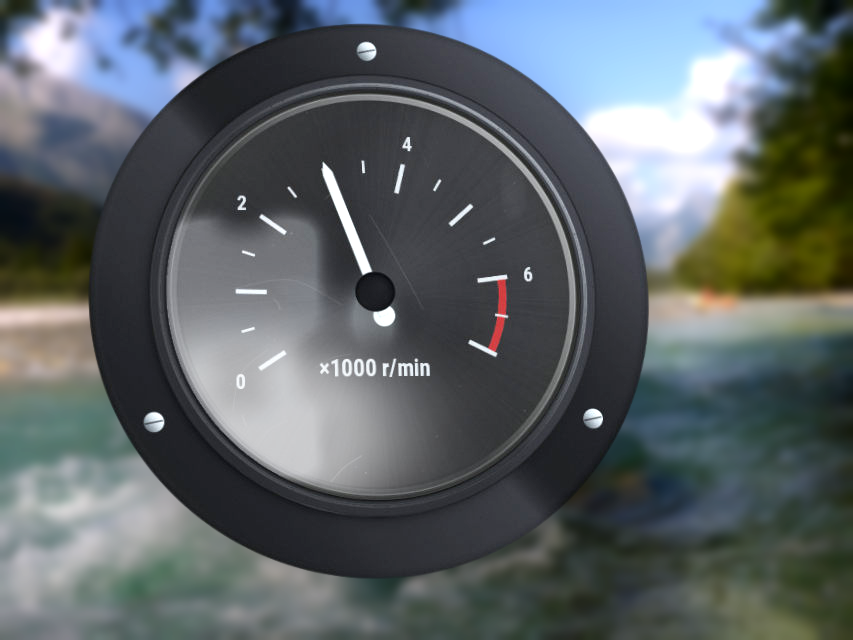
rpm 3000
